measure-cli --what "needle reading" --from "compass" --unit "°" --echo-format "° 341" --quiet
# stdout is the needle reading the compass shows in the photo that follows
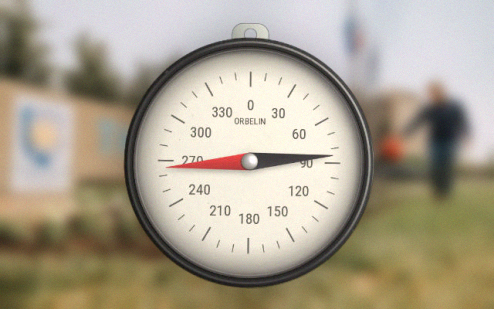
° 265
